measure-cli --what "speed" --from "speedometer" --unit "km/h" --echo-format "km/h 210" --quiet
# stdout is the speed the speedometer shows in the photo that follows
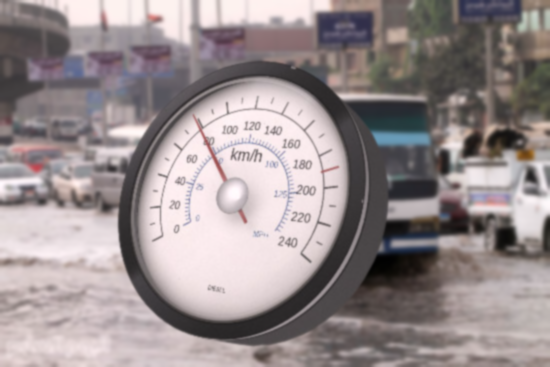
km/h 80
